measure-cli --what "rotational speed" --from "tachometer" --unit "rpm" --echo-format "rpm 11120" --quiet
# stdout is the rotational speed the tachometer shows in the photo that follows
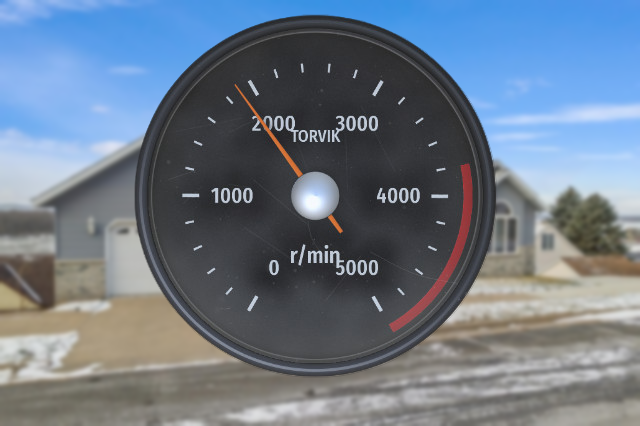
rpm 1900
